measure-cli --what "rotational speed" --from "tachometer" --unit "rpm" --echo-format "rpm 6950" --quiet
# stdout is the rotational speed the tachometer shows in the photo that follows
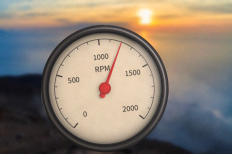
rpm 1200
